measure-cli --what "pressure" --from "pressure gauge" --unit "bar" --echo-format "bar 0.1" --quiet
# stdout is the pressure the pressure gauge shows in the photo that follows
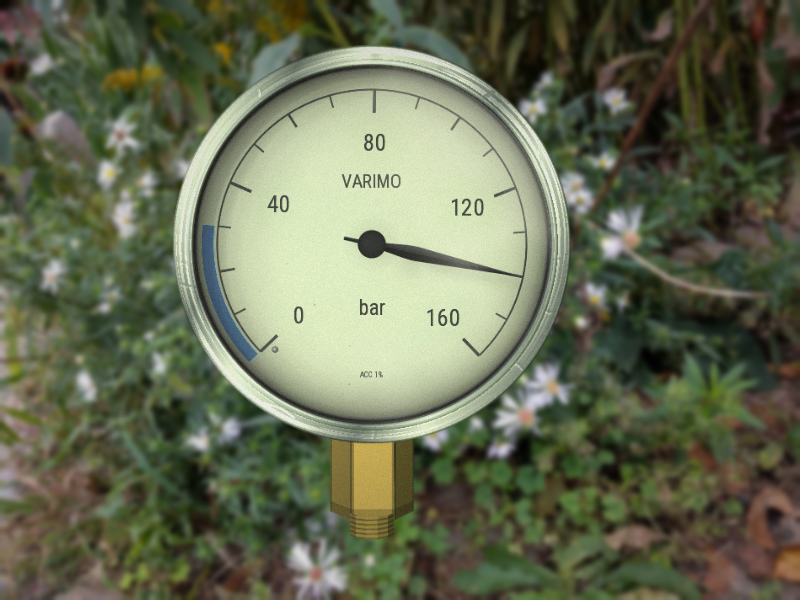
bar 140
